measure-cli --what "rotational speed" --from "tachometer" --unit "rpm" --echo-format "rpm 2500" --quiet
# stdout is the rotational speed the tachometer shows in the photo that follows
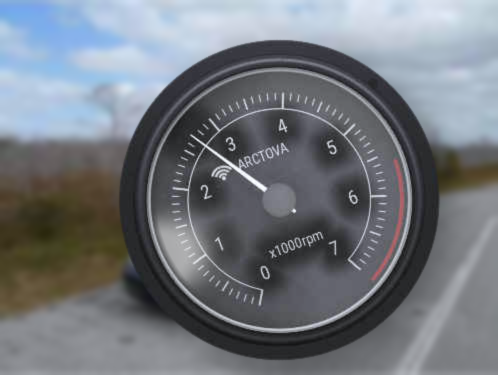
rpm 2700
